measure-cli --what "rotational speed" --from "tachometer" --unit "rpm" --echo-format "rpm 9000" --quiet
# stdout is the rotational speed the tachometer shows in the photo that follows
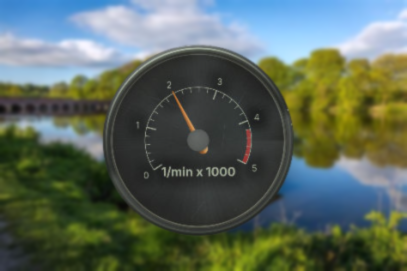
rpm 2000
